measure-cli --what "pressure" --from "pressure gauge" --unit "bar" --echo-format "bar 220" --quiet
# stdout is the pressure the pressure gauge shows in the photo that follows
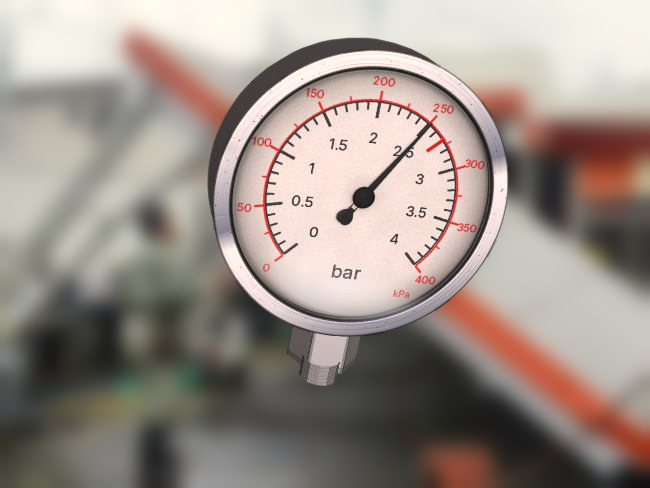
bar 2.5
